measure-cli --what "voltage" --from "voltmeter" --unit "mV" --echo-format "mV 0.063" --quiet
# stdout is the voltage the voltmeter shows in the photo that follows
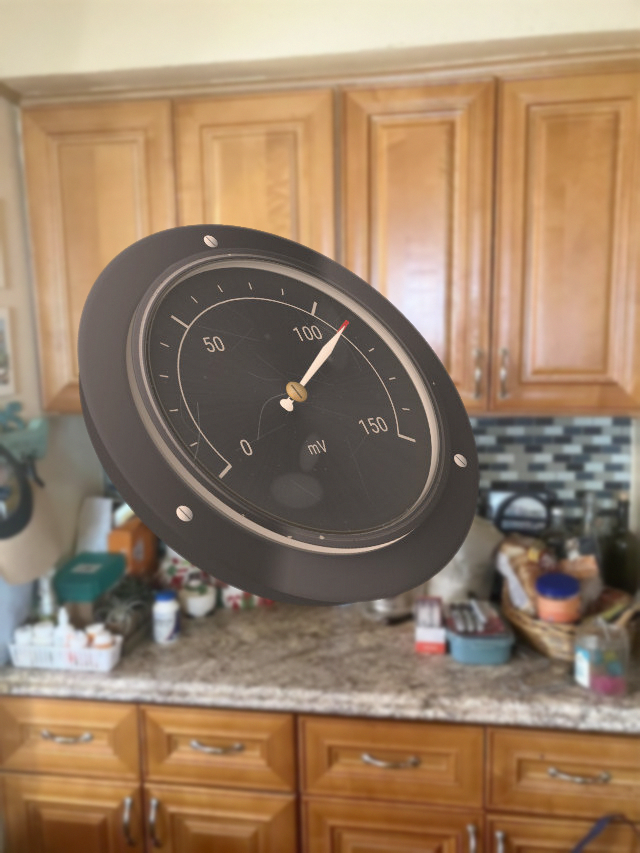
mV 110
